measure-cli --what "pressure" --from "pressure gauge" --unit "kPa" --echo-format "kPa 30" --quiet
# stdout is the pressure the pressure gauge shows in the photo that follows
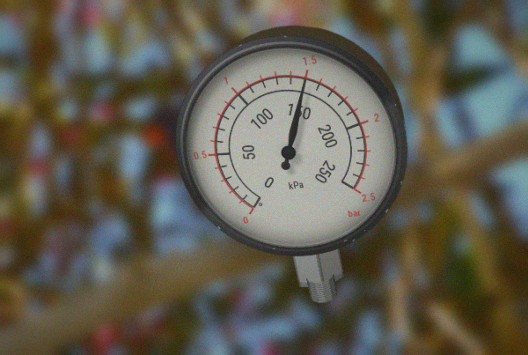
kPa 150
